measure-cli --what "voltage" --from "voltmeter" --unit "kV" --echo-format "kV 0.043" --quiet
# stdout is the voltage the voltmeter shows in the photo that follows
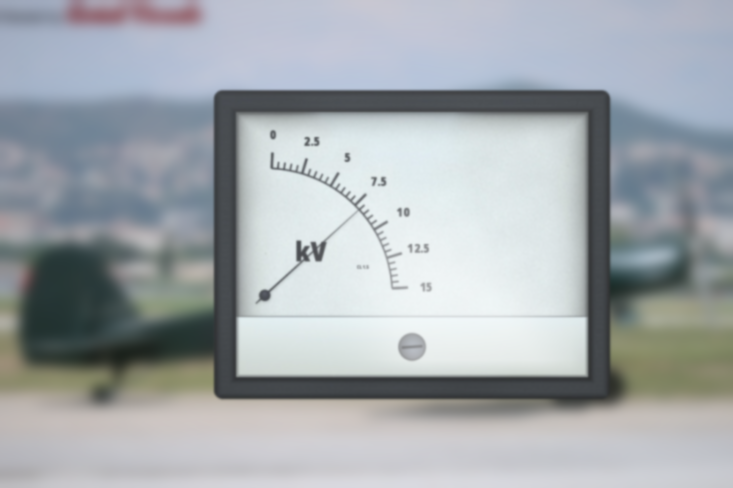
kV 8
